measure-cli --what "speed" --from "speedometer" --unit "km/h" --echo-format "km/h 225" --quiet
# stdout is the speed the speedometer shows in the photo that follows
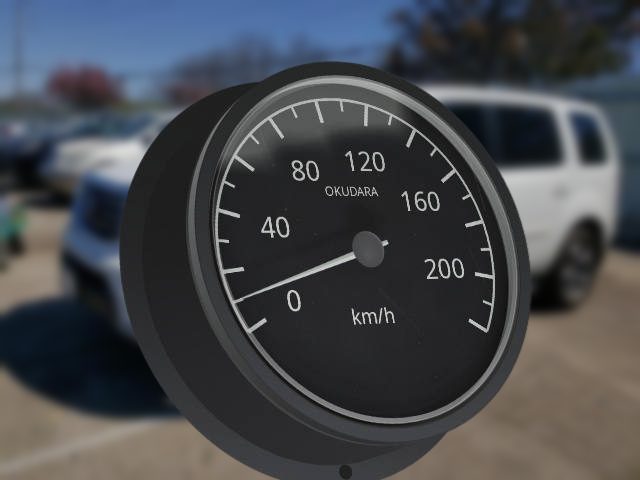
km/h 10
